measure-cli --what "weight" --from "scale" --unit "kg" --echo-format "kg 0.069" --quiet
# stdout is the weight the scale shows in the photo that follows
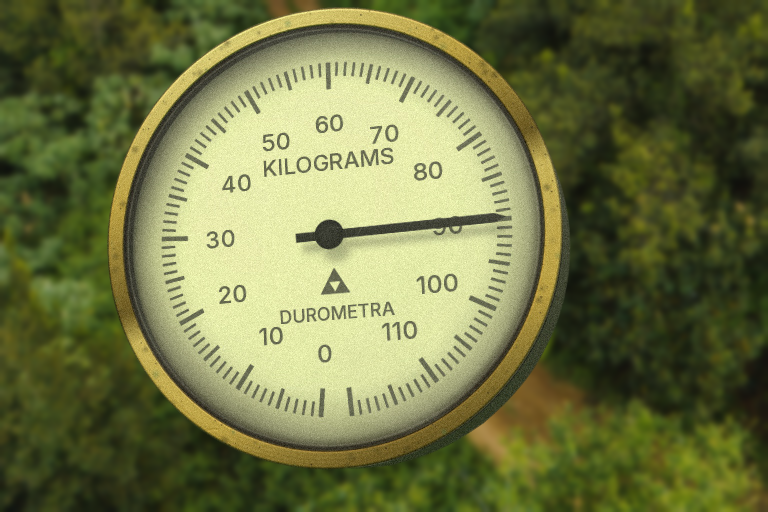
kg 90
